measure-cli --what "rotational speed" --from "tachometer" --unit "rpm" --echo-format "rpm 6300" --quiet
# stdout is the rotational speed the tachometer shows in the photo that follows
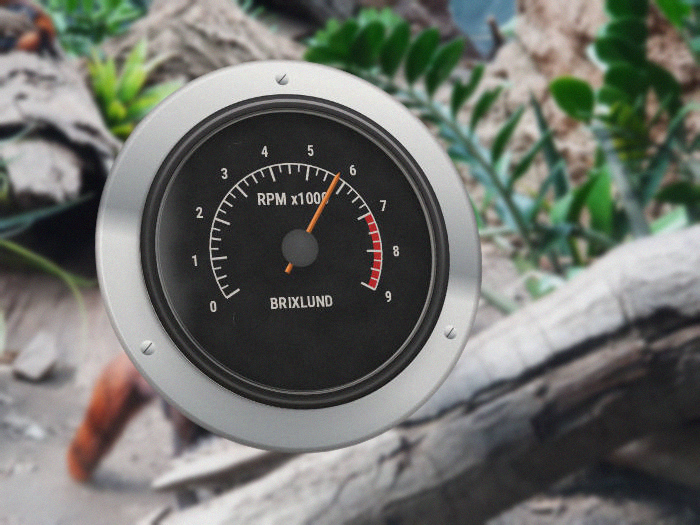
rpm 5750
